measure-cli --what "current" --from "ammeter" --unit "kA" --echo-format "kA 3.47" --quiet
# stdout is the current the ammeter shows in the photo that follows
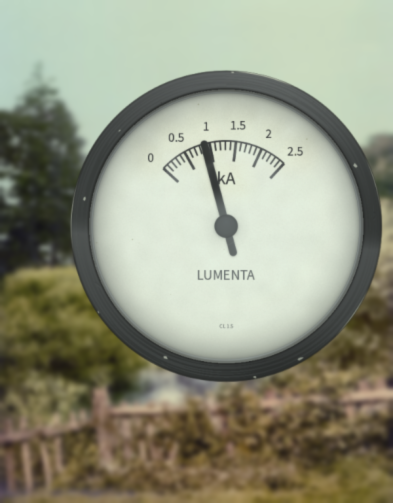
kA 0.9
